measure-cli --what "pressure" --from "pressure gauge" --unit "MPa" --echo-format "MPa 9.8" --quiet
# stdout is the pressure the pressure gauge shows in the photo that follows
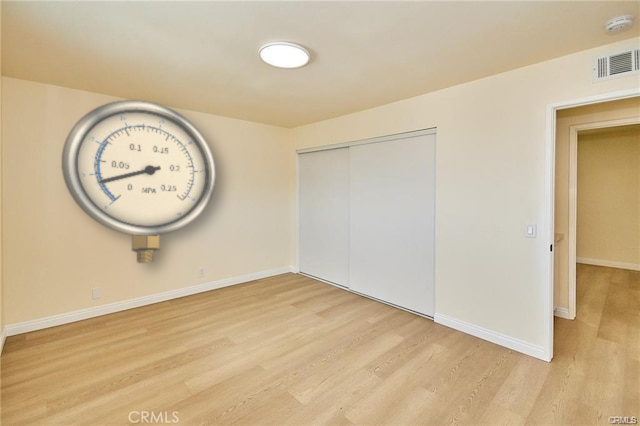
MPa 0.025
